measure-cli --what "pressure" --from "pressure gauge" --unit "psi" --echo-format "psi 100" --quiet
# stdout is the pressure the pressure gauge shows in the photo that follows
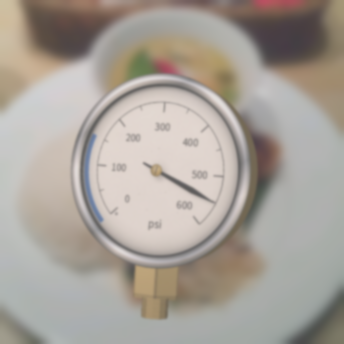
psi 550
